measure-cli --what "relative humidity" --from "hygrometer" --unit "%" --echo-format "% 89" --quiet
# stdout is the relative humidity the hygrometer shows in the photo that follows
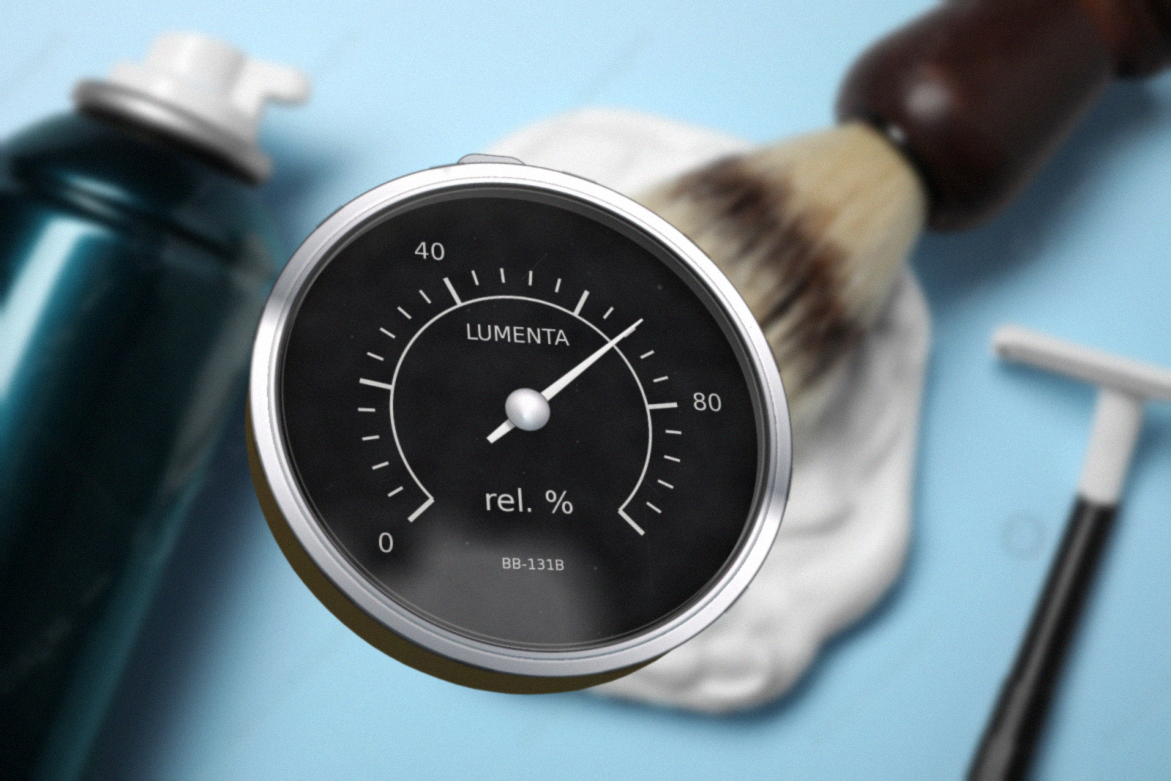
% 68
